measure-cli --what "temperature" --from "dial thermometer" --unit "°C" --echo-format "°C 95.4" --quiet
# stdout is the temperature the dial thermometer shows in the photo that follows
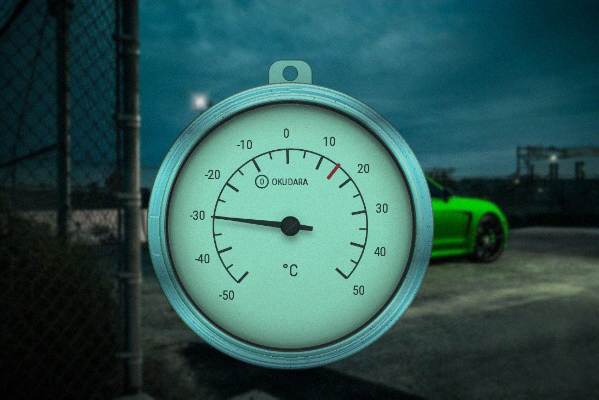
°C -30
